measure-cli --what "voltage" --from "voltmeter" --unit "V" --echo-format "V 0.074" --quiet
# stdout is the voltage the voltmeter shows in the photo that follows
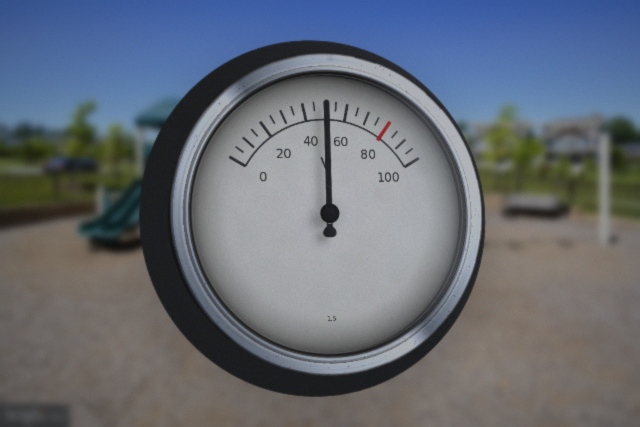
V 50
